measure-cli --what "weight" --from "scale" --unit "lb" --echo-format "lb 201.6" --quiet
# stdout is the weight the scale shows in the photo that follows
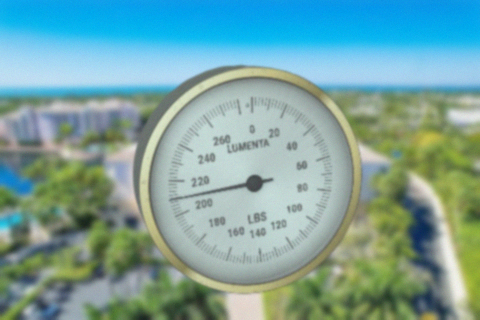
lb 210
